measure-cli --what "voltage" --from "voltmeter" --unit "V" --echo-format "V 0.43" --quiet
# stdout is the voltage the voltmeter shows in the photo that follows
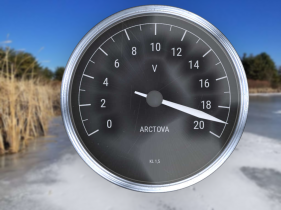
V 19
